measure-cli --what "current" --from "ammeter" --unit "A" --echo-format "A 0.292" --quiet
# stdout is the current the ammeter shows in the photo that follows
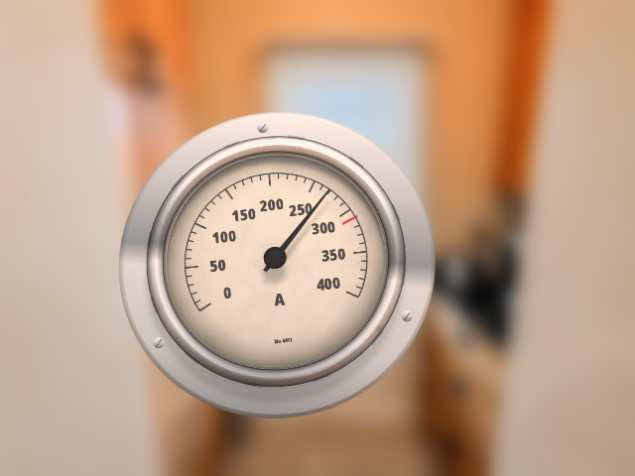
A 270
